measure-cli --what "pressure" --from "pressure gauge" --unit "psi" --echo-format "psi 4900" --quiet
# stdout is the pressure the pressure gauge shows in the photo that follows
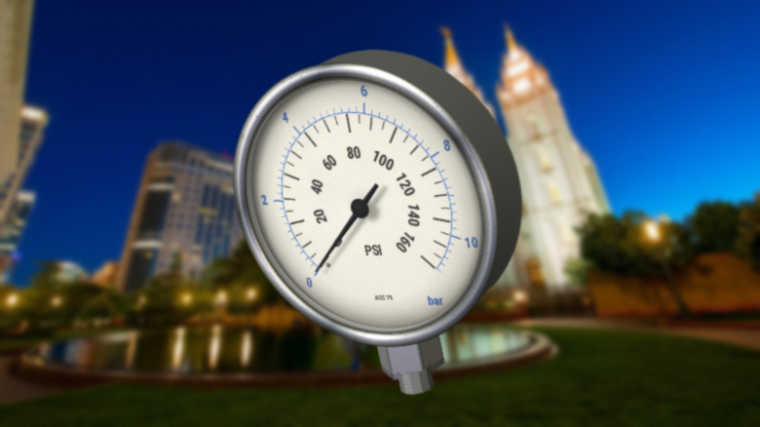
psi 0
